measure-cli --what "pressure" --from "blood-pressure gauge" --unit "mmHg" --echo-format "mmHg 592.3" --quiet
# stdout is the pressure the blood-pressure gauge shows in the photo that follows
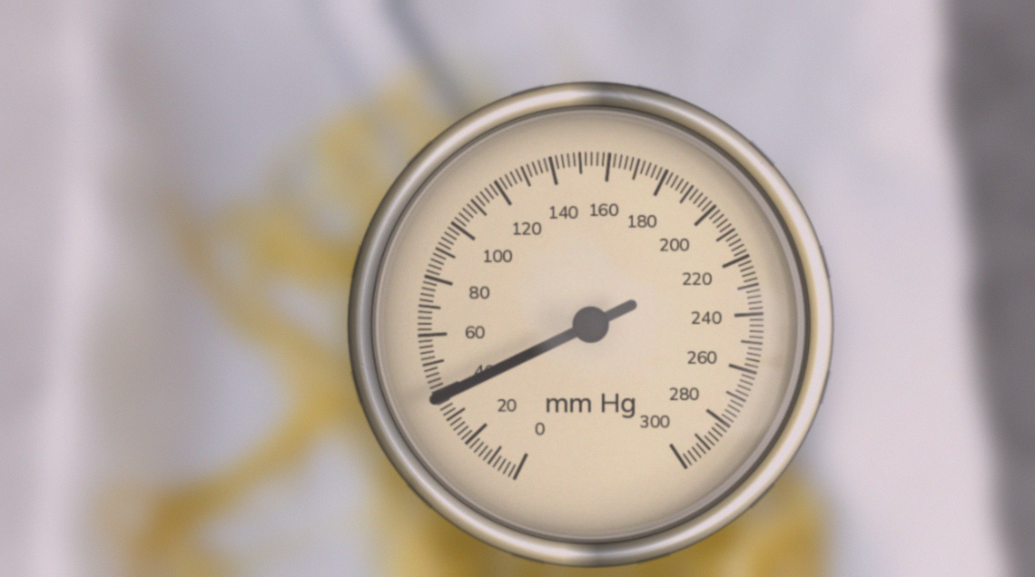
mmHg 38
